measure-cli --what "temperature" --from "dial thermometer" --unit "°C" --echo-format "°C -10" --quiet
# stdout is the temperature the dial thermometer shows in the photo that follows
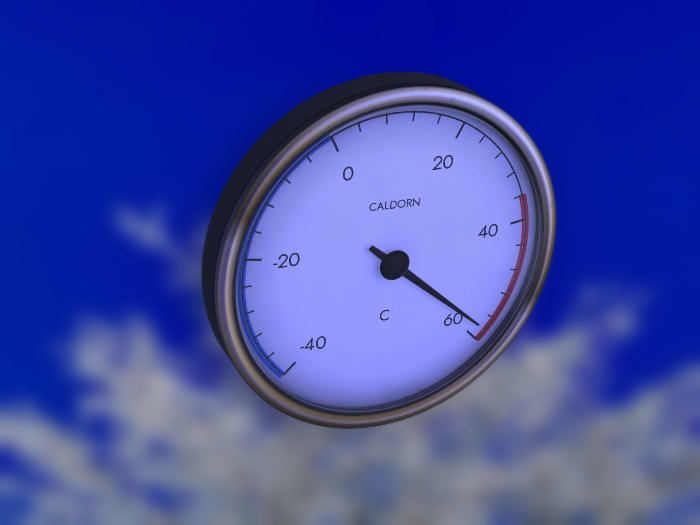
°C 58
